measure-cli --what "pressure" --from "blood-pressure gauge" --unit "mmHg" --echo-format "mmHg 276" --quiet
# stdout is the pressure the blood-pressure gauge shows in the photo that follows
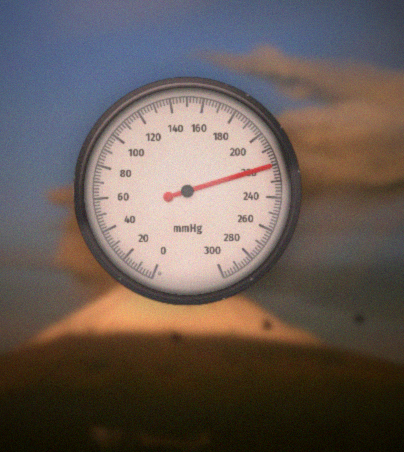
mmHg 220
